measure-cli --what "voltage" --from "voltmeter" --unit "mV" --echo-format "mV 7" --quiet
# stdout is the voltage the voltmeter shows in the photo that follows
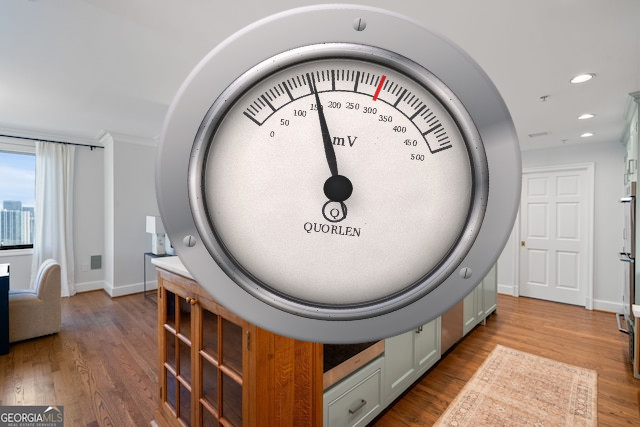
mV 160
